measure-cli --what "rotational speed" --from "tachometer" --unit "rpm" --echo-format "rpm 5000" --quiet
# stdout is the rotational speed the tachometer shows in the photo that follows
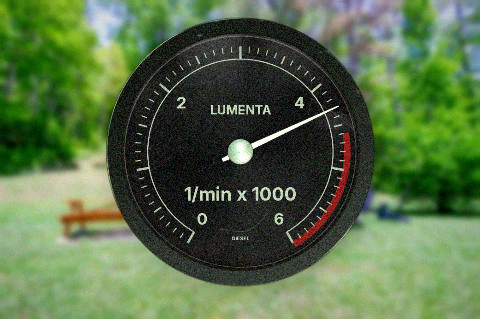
rpm 4300
